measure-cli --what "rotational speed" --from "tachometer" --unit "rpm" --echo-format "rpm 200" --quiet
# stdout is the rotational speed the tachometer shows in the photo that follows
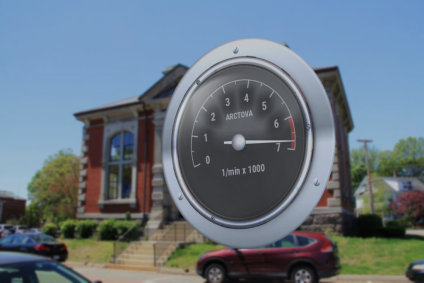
rpm 6750
